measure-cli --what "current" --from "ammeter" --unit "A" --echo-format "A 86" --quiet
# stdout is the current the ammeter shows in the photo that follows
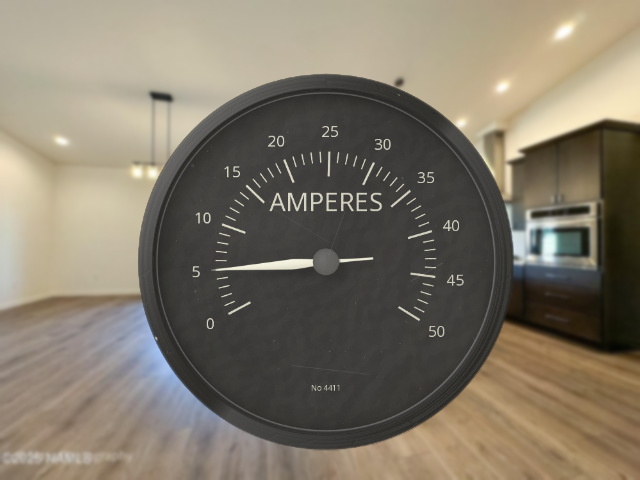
A 5
